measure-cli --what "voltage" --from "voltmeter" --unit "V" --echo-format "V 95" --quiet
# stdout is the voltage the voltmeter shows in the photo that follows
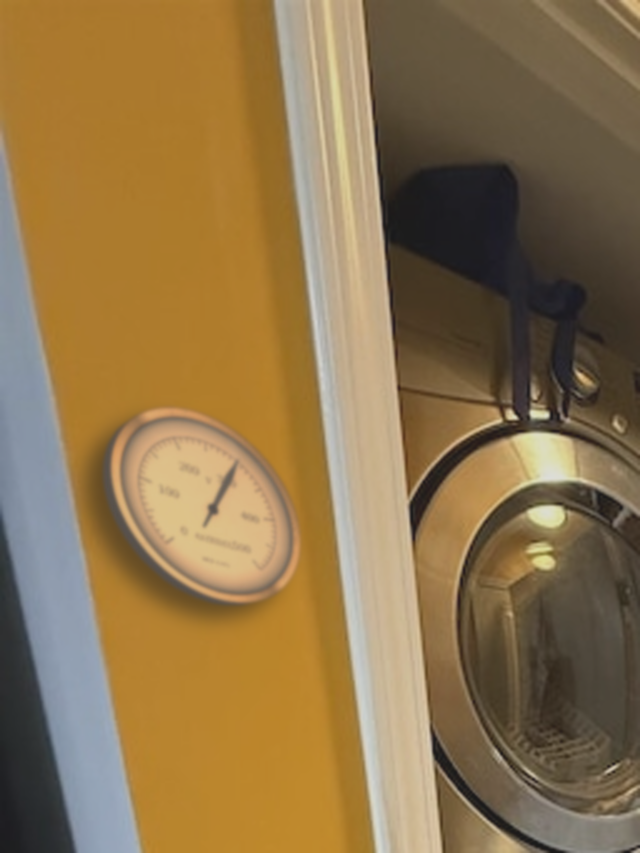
V 300
